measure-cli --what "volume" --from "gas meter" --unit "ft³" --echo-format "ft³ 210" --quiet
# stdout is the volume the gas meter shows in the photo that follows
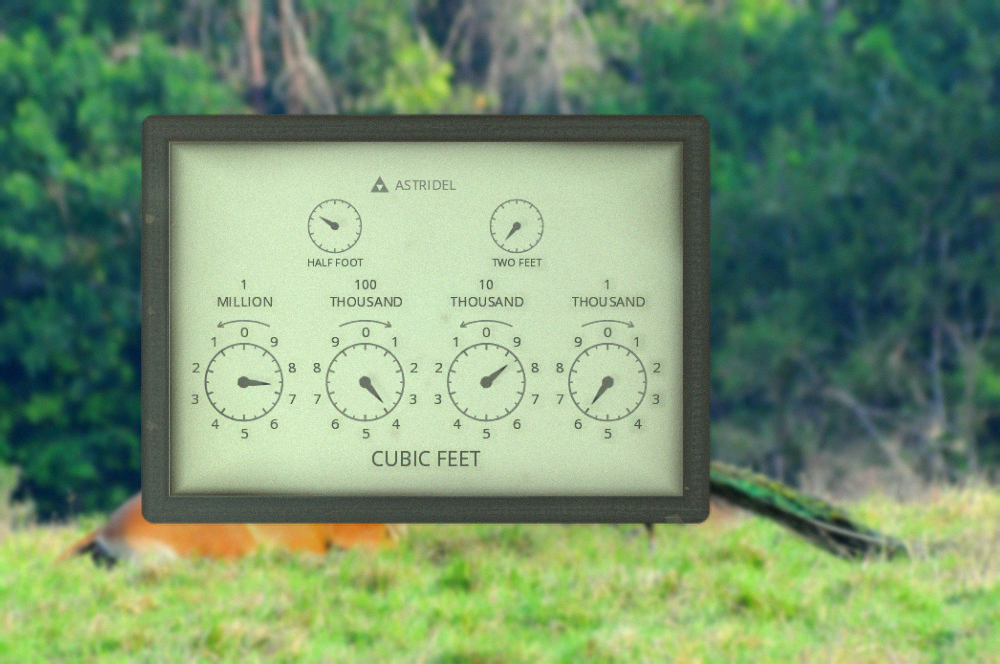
ft³ 738600
